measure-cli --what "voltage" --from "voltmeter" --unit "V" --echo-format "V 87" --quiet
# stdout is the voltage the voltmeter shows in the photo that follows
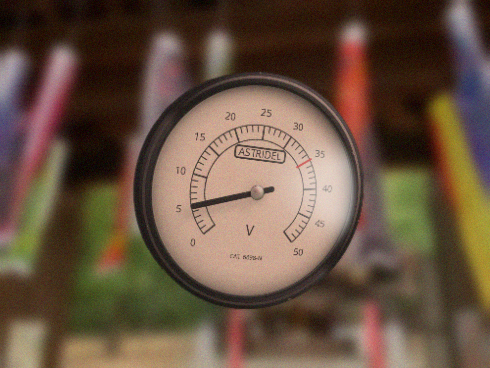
V 5
